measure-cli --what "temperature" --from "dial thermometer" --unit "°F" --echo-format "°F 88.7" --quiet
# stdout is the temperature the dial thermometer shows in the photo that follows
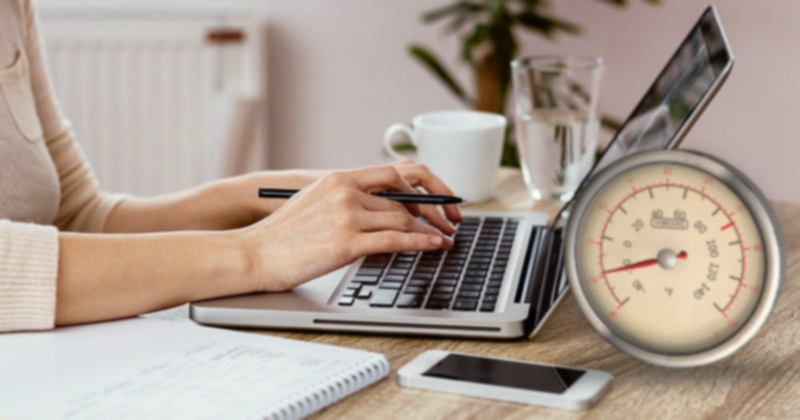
°F -20
